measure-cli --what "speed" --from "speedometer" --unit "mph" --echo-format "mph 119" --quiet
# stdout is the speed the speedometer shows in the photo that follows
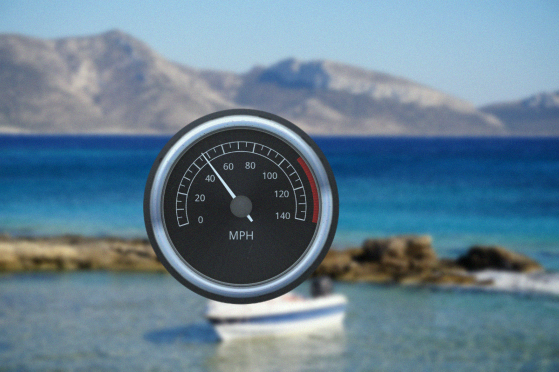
mph 47.5
